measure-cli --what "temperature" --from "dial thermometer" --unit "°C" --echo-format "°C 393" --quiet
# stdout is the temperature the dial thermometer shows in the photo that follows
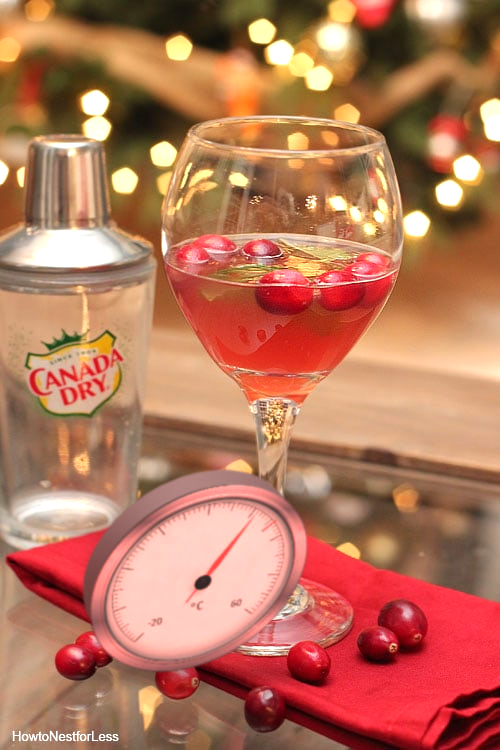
°C 30
